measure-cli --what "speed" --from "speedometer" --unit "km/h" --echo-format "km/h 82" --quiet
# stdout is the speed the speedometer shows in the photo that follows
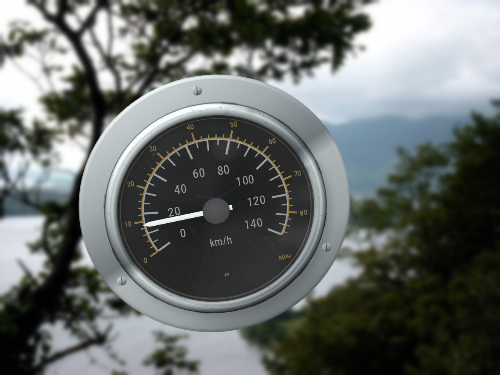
km/h 15
